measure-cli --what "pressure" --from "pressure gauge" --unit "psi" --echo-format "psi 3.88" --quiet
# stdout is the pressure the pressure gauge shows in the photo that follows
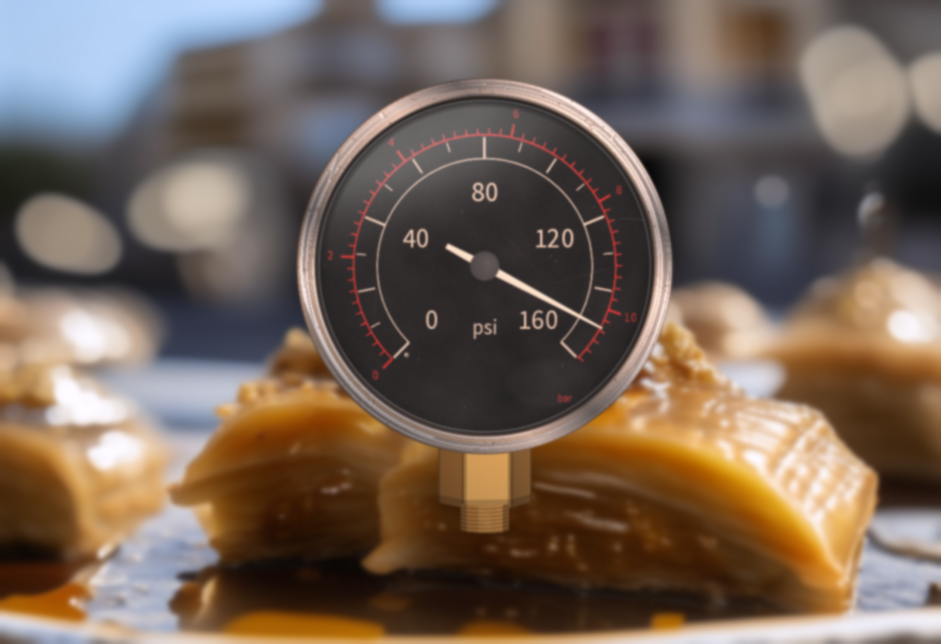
psi 150
